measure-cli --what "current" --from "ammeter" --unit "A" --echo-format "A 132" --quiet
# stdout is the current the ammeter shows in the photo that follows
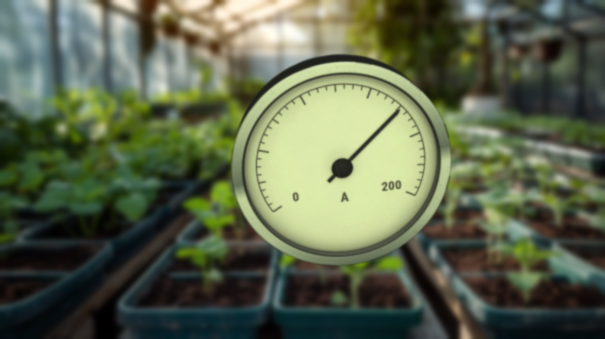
A 140
